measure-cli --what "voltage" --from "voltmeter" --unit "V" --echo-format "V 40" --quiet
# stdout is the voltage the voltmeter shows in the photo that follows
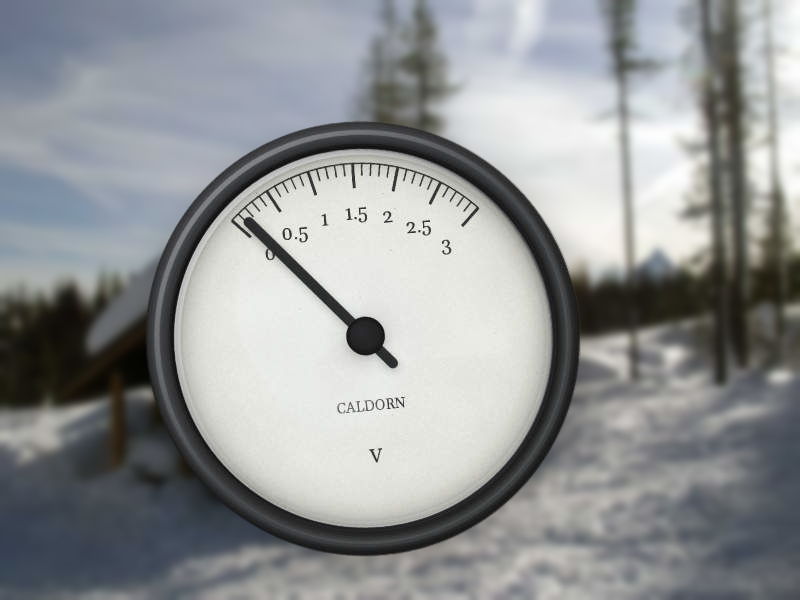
V 0.1
